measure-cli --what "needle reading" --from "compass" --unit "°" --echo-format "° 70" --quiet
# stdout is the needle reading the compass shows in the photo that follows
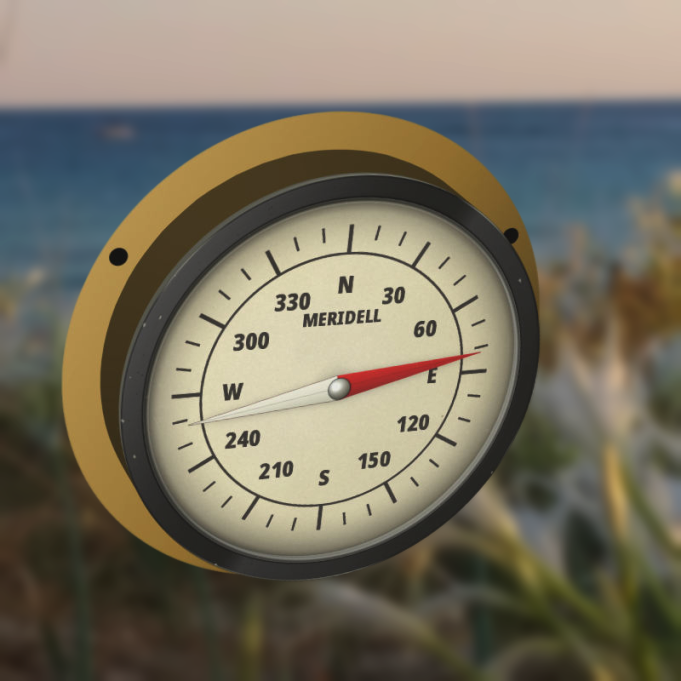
° 80
